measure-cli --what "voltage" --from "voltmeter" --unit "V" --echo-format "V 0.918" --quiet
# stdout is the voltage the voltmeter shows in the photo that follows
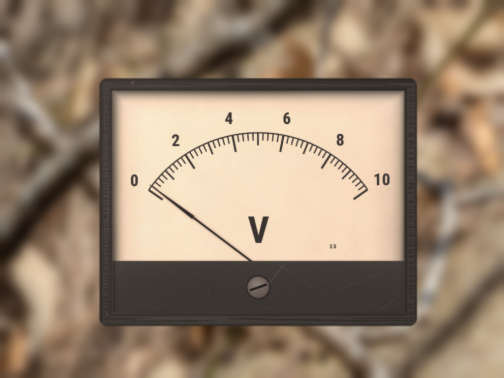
V 0.2
